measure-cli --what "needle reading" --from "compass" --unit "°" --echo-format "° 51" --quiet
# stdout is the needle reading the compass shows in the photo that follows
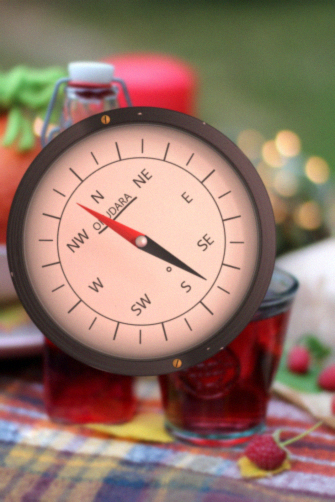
° 345
